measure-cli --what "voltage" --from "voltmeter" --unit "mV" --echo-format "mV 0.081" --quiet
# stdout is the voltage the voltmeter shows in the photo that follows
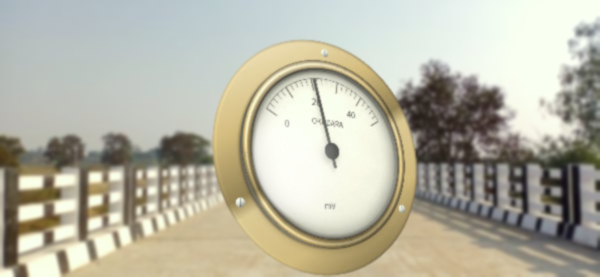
mV 20
